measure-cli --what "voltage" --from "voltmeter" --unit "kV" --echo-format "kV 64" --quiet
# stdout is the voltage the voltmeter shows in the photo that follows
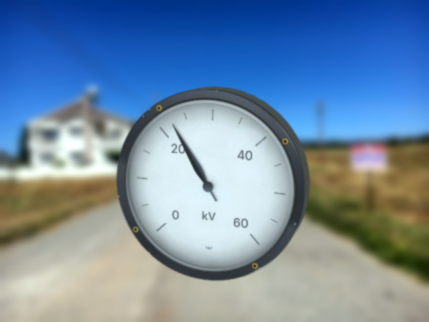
kV 22.5
